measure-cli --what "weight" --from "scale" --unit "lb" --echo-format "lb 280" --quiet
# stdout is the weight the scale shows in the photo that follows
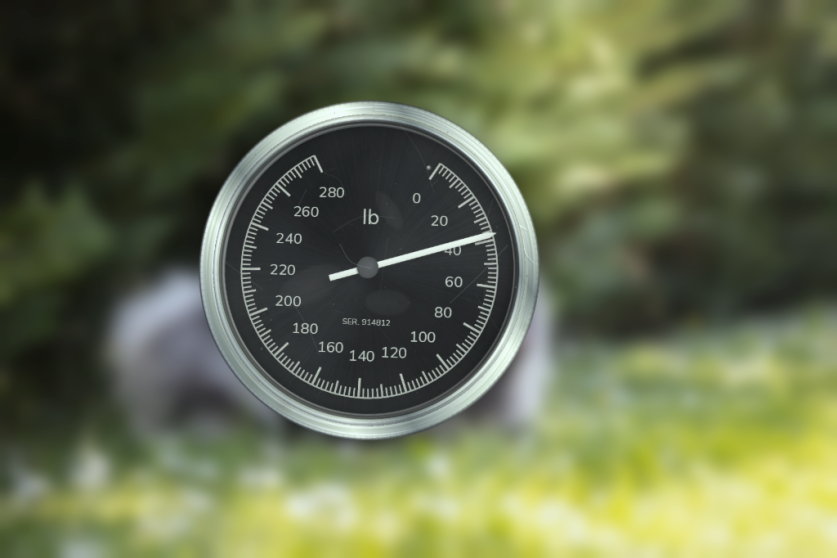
lb 38
